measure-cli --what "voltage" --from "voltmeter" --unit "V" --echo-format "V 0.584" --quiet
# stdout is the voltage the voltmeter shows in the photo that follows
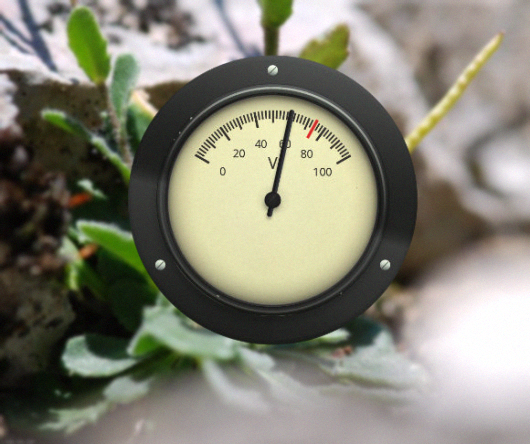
V 60
